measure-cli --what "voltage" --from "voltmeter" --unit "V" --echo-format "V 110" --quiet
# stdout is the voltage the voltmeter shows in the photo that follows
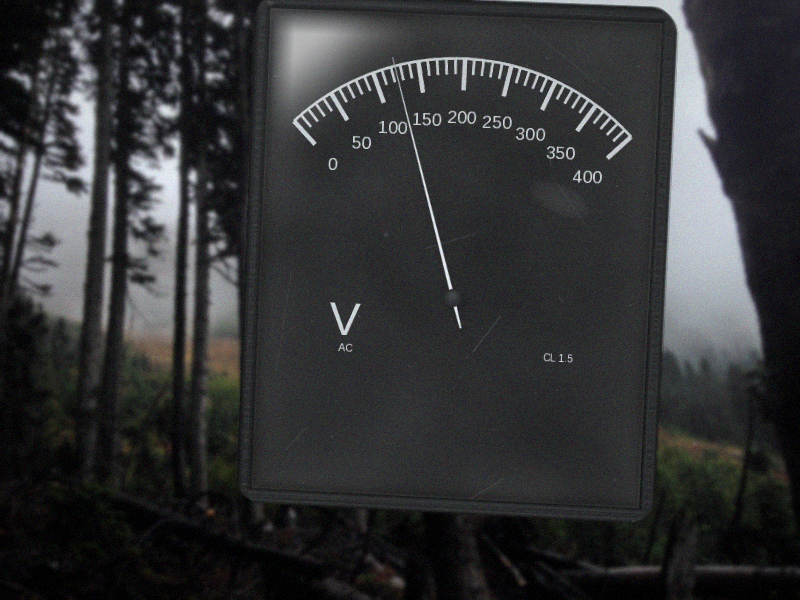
V 125
